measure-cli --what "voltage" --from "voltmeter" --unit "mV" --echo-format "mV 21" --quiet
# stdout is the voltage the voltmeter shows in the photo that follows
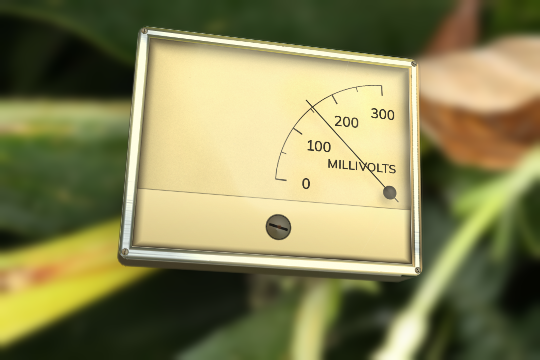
mV 150
